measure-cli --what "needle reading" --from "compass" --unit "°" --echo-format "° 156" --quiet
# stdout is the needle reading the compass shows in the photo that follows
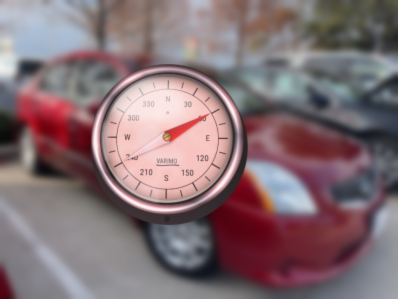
° 60
